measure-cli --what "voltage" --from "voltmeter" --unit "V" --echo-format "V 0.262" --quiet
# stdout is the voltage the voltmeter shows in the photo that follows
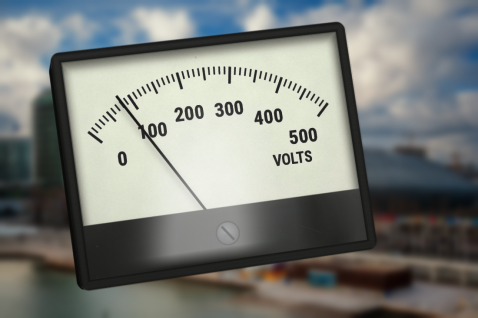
V 80
